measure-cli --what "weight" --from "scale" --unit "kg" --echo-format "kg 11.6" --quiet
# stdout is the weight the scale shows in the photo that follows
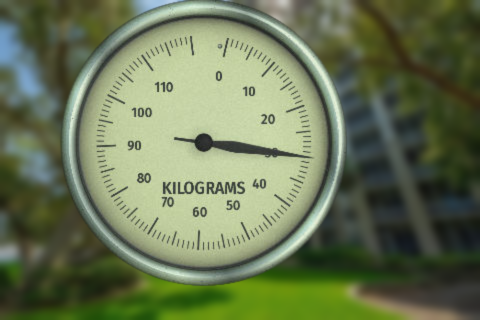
kg 30
